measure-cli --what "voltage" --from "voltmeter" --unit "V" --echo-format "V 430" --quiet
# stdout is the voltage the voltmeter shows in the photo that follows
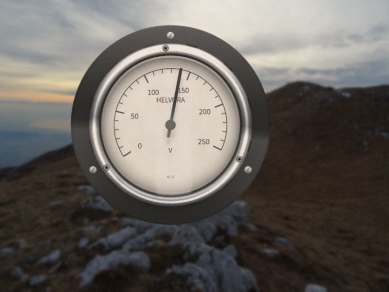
V 140
